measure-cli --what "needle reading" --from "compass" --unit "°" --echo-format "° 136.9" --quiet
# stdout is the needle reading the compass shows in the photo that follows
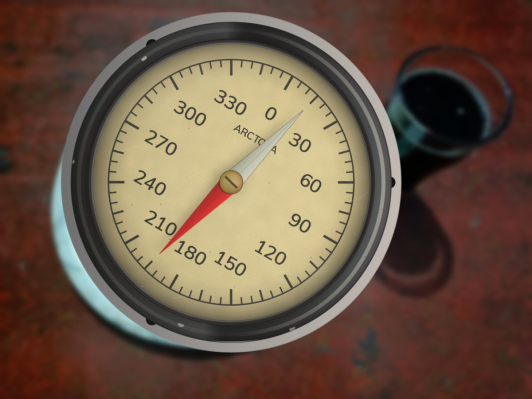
° 195
